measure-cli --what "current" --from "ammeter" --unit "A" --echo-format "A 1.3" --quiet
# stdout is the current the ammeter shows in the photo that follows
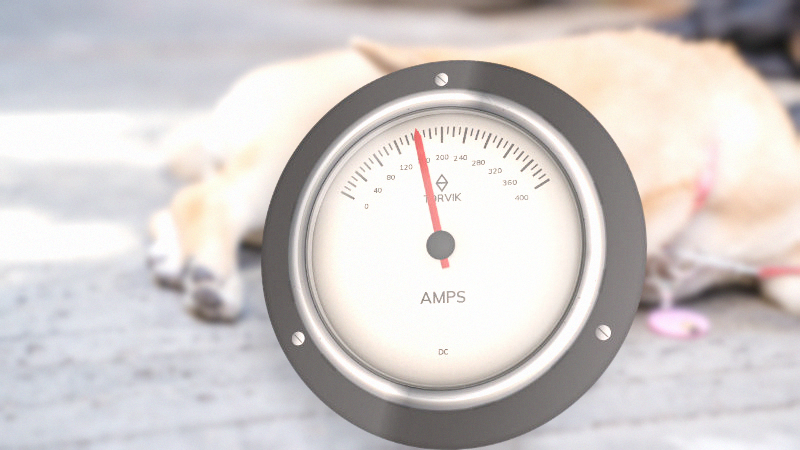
A 160
